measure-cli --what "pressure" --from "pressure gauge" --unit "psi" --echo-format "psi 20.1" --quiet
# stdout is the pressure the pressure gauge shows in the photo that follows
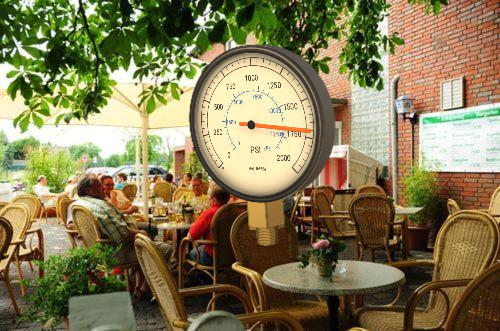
psi 1700
